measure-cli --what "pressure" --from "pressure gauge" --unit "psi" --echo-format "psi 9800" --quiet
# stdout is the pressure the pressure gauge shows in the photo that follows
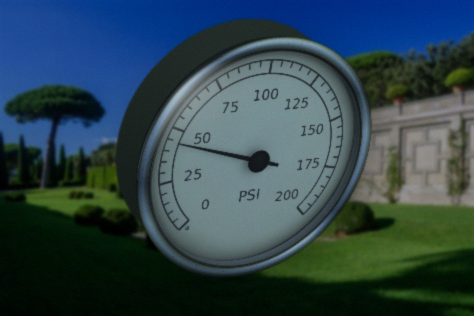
psi 45
